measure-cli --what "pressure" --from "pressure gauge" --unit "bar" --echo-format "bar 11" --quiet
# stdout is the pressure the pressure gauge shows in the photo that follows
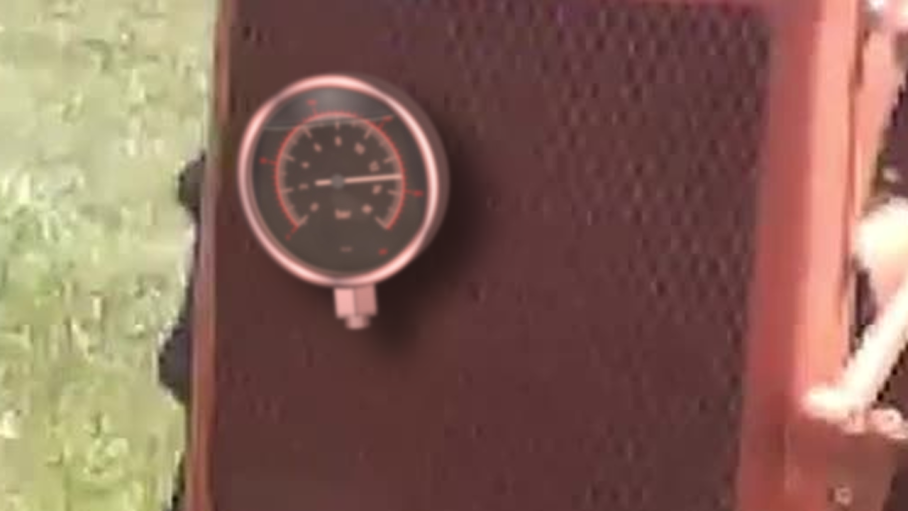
bar 13
